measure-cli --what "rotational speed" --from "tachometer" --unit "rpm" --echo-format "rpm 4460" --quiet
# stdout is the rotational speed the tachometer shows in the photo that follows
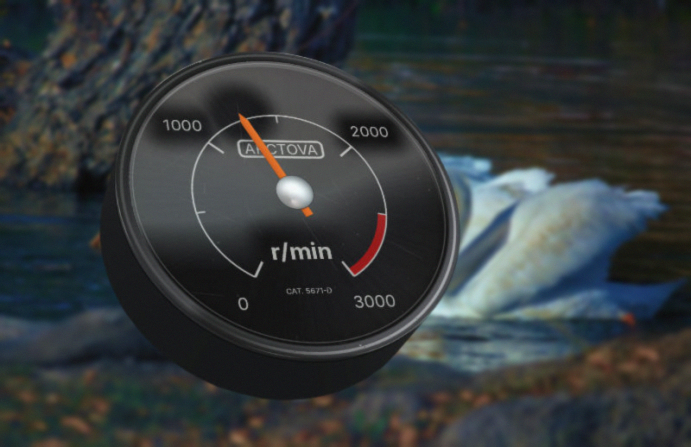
rpm 1250
